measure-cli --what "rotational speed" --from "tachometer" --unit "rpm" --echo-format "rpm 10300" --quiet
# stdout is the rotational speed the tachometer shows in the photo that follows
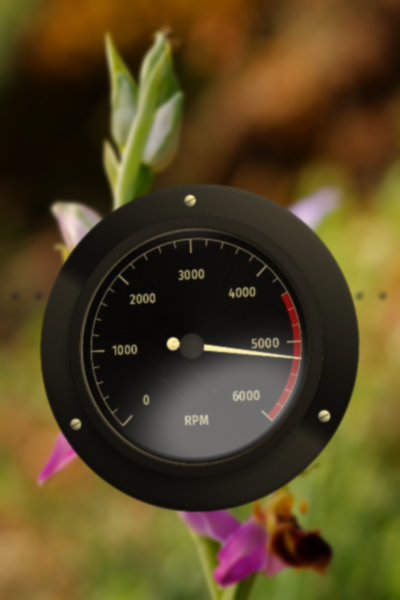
rpm 5200
